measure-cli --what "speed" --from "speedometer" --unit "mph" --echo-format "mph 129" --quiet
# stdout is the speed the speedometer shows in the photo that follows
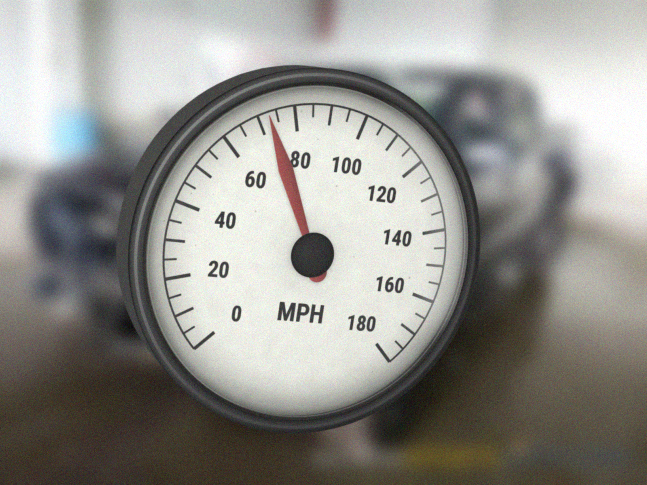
mph 72.5
